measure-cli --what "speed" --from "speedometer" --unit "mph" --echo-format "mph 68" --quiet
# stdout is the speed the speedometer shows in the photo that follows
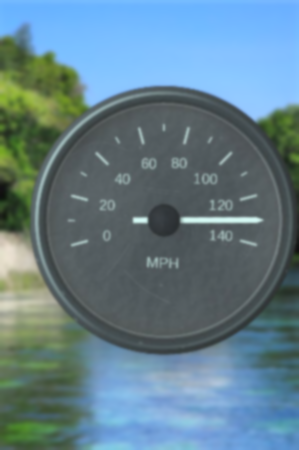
mph 130
